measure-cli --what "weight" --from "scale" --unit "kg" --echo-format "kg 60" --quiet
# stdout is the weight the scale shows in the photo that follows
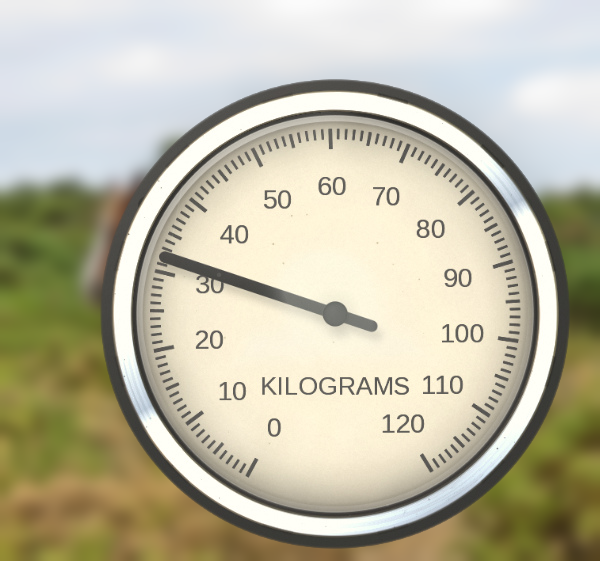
kg 32
